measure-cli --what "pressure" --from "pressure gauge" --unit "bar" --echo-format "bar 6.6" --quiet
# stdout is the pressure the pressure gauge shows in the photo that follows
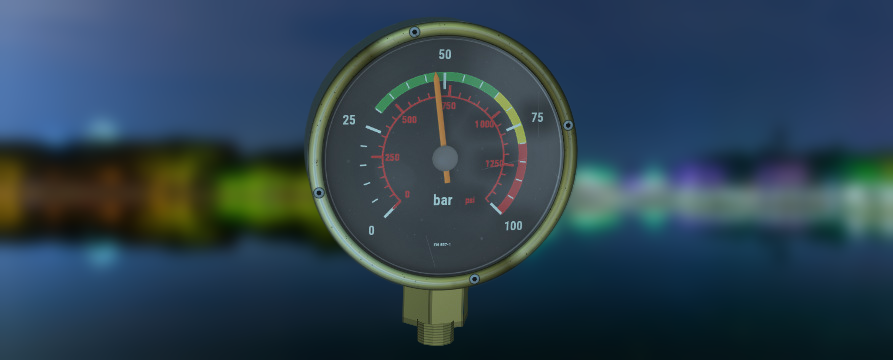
bar 47.5
